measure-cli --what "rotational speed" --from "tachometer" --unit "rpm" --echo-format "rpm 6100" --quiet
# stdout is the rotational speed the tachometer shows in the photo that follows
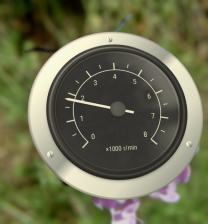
rpm 1750
